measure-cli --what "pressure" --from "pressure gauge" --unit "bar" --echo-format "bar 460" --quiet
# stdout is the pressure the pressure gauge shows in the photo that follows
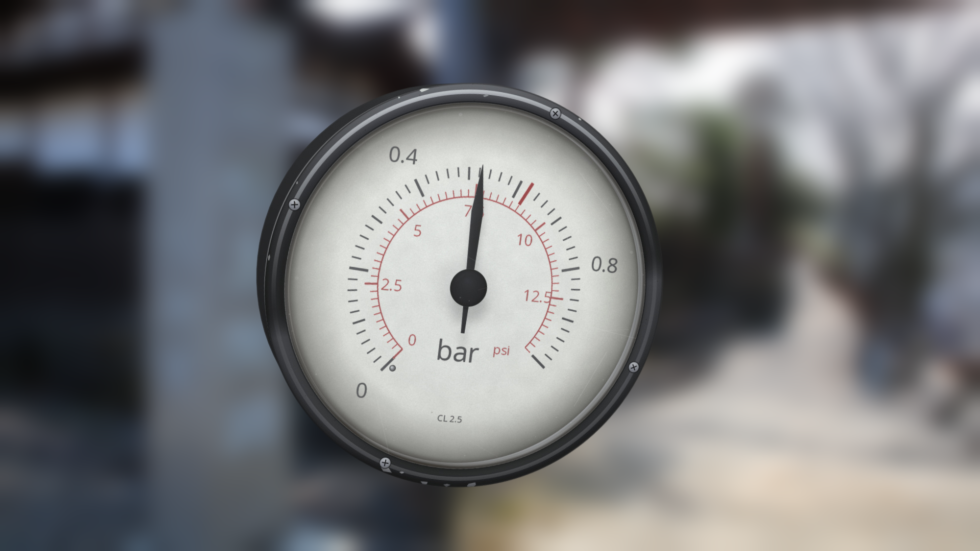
bar 0.52
